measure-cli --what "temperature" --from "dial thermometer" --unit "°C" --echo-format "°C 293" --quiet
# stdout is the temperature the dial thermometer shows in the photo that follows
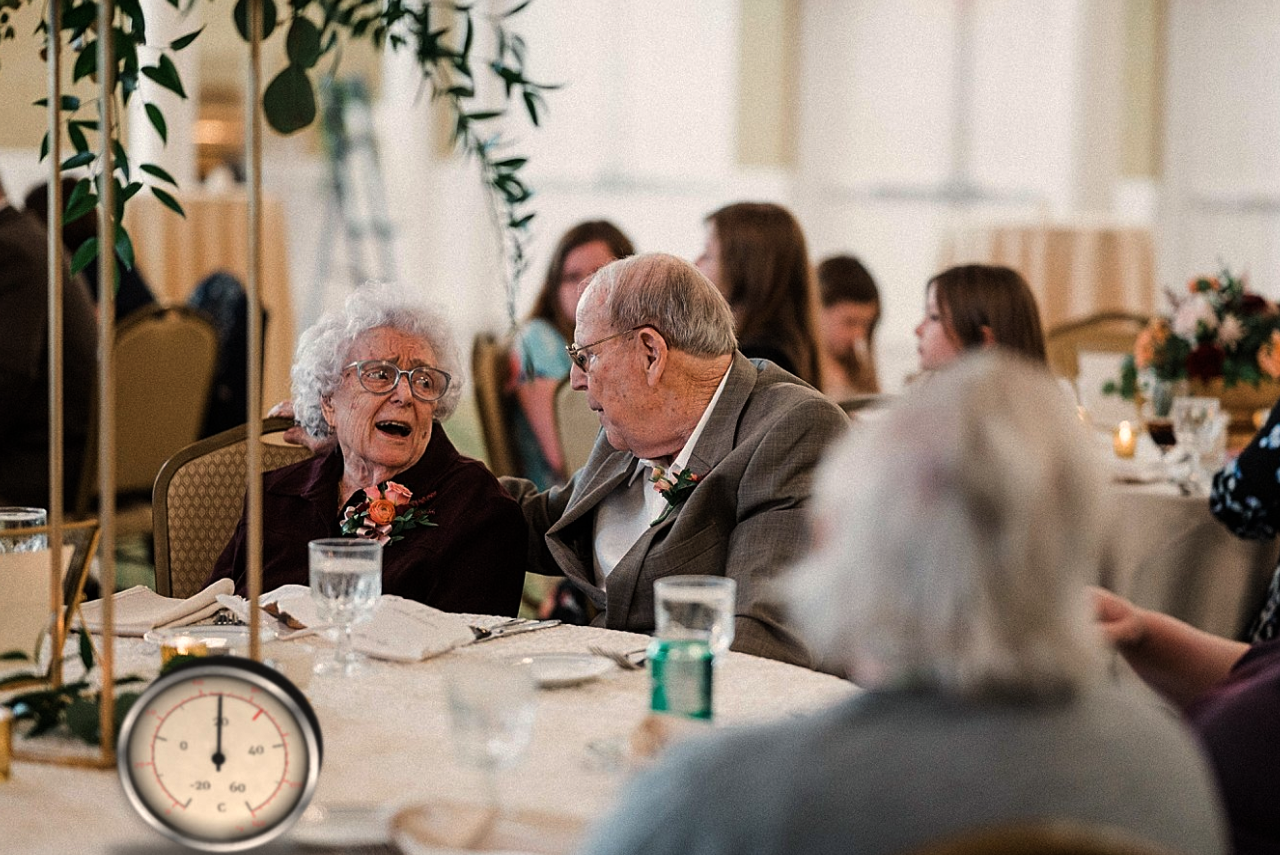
°C 20
